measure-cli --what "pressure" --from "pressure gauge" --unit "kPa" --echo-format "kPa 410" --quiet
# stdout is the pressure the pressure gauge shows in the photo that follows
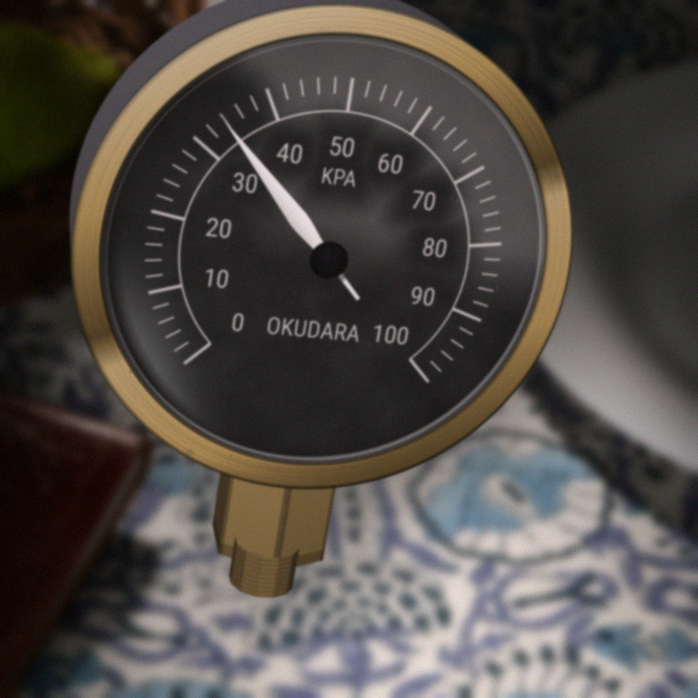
kPa 34
